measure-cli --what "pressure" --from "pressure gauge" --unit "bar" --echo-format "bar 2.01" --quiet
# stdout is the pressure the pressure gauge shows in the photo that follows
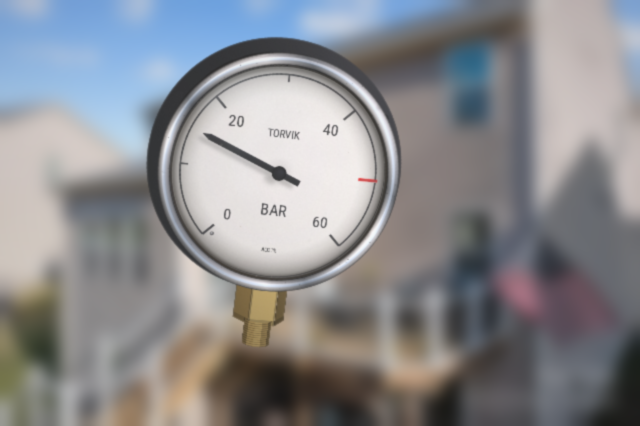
bar 15
